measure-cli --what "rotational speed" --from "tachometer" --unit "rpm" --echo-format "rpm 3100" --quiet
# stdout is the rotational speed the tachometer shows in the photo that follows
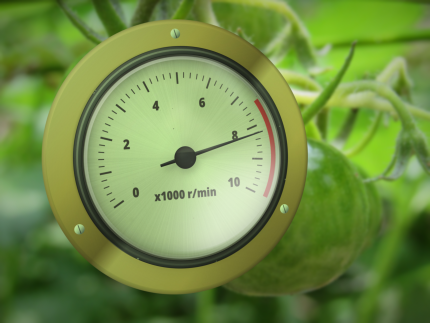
rpm 8200
